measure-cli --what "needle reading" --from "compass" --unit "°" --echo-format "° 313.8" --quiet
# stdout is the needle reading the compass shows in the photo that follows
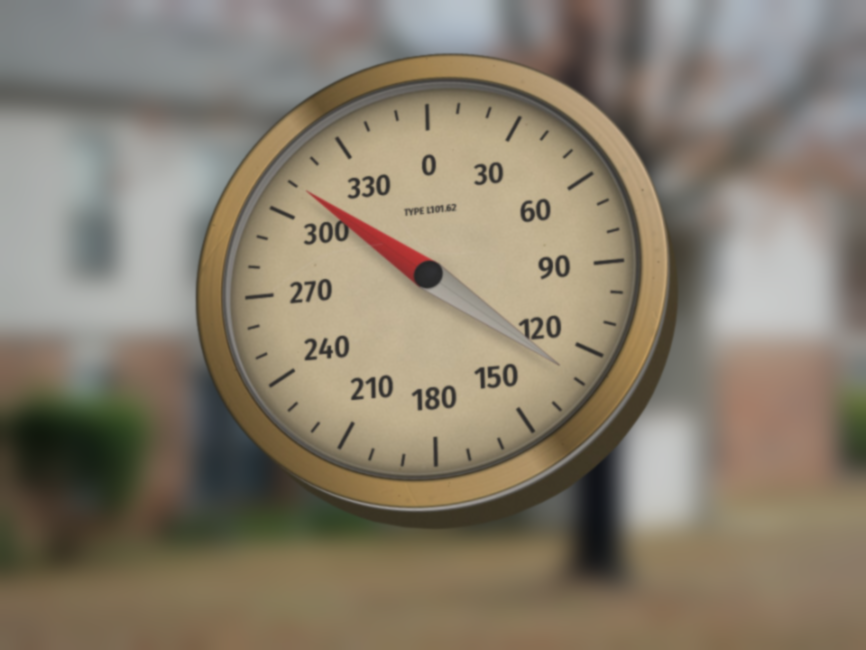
° 310
